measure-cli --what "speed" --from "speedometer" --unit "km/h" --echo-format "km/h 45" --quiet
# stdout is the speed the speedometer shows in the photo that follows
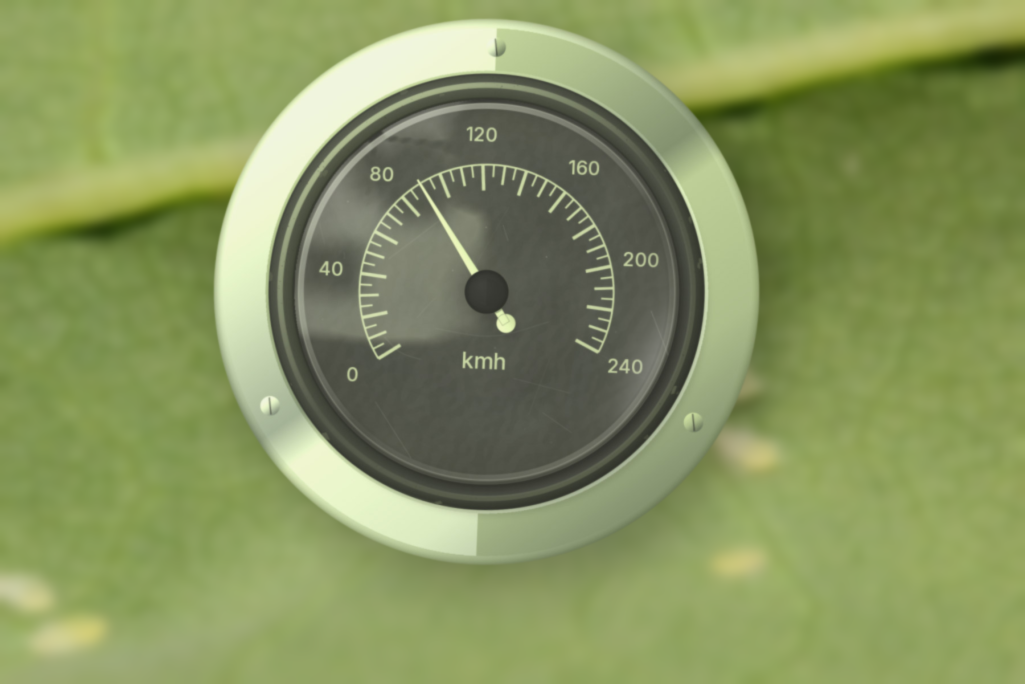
km/h 90
